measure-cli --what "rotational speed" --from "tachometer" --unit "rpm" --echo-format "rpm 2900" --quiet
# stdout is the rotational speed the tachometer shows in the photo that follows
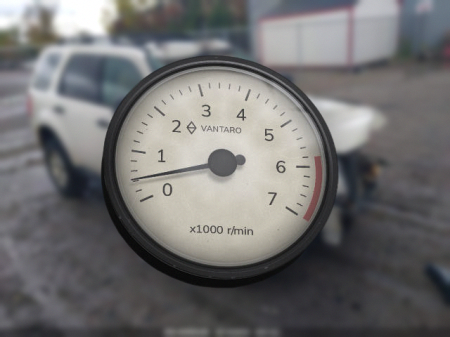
rpm 400
